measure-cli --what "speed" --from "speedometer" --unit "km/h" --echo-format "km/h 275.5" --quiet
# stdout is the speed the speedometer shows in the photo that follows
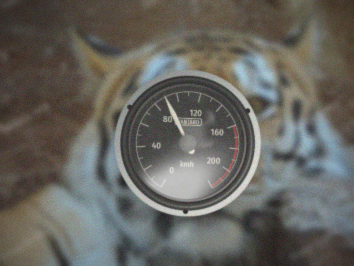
km/h 90
